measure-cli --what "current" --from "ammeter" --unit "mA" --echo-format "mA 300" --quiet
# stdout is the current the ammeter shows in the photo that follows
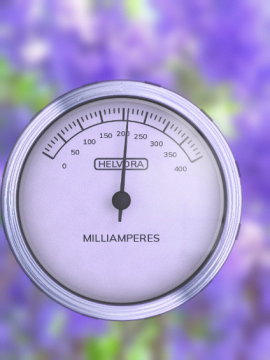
mA 210
